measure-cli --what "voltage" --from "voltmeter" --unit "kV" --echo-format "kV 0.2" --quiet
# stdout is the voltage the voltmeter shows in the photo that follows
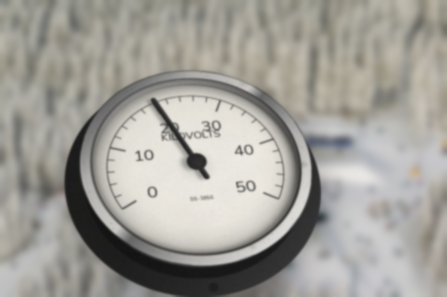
kV 20
